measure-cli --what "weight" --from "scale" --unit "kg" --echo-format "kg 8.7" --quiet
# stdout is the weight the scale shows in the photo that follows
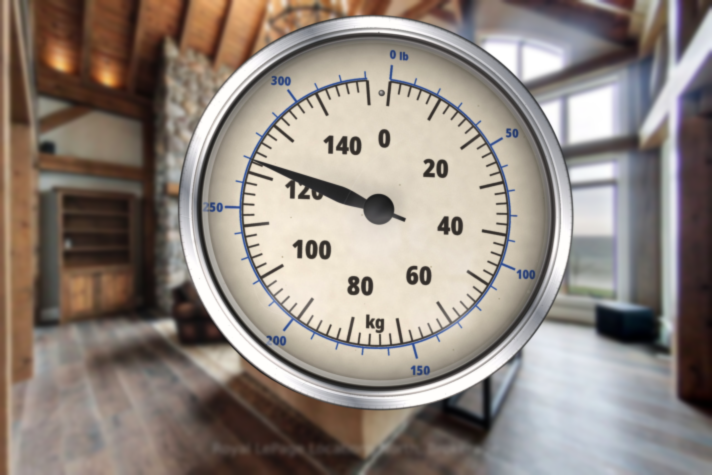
kg 122
